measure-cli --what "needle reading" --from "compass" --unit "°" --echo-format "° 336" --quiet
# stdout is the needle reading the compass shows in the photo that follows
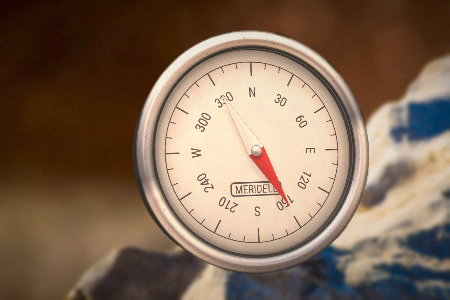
° 150
